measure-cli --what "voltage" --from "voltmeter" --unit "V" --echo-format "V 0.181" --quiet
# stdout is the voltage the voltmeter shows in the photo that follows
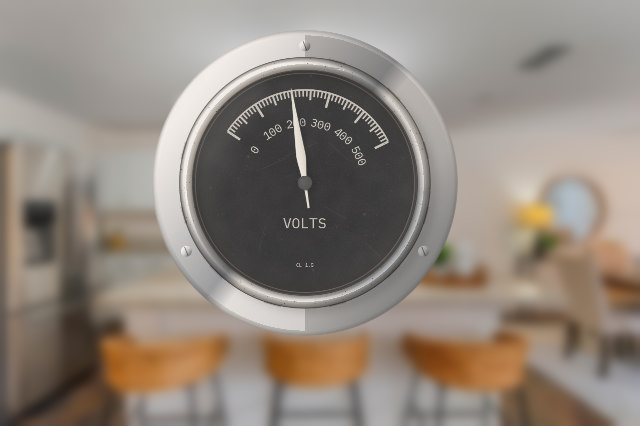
V 200
